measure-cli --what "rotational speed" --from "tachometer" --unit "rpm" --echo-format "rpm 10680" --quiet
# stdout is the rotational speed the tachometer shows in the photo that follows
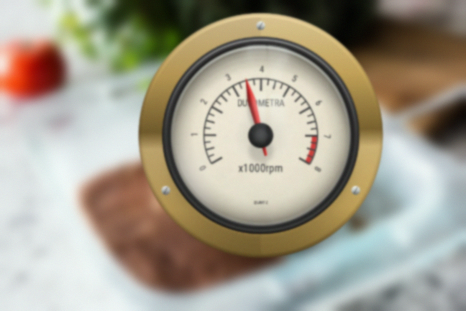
rpm 3500
